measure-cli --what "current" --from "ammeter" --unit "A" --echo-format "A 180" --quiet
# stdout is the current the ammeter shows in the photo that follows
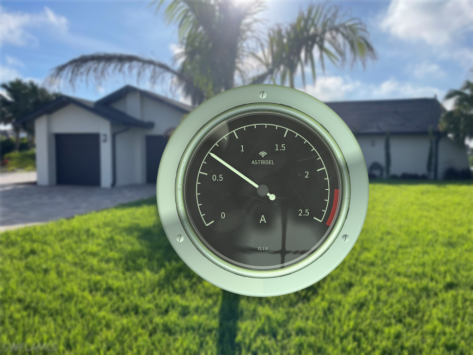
A 0.7
